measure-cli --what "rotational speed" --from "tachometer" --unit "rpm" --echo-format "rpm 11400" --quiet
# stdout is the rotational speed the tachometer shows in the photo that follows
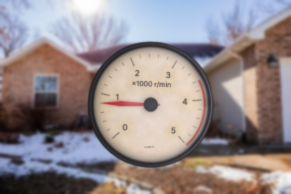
rpm 800
